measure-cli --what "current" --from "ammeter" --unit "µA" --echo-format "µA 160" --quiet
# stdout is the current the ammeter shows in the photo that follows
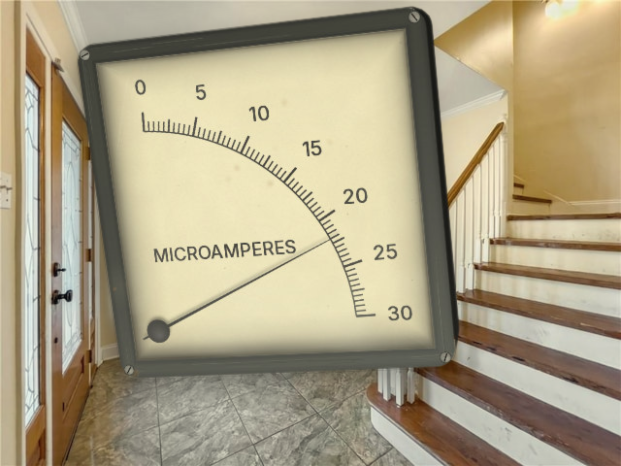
µA 22
